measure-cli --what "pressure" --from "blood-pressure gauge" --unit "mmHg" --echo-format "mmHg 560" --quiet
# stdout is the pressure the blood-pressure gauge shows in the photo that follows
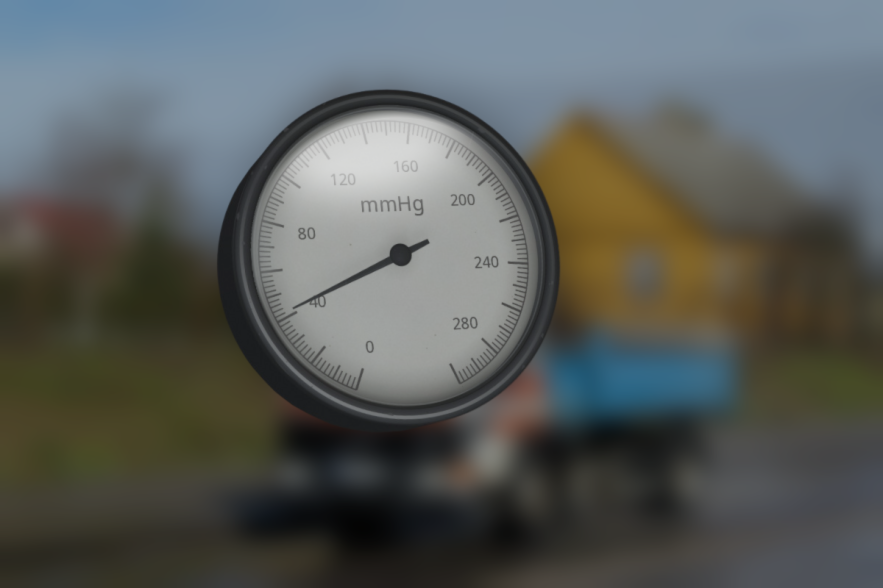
mmHg 42
